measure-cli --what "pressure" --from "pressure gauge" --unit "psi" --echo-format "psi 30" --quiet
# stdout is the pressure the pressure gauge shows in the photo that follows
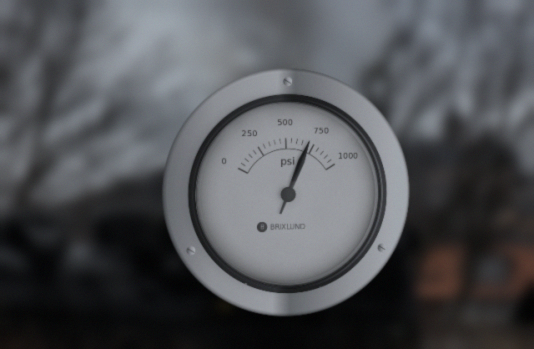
psi 700
